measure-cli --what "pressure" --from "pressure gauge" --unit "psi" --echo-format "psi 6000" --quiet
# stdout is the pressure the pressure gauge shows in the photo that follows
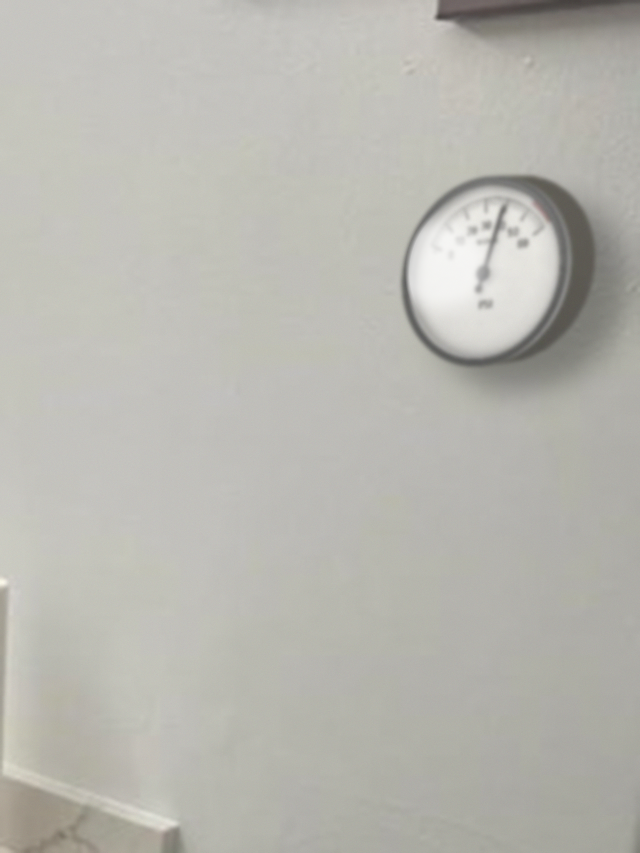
psi 40
